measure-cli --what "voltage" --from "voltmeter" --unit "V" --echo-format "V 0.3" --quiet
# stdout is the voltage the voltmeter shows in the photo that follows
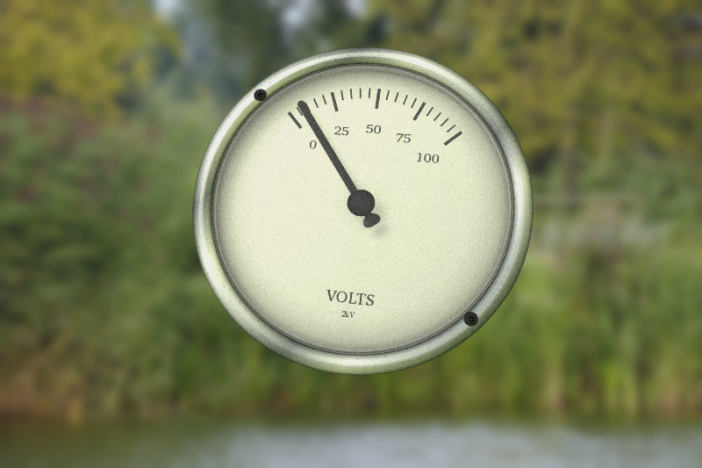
V 7.5
